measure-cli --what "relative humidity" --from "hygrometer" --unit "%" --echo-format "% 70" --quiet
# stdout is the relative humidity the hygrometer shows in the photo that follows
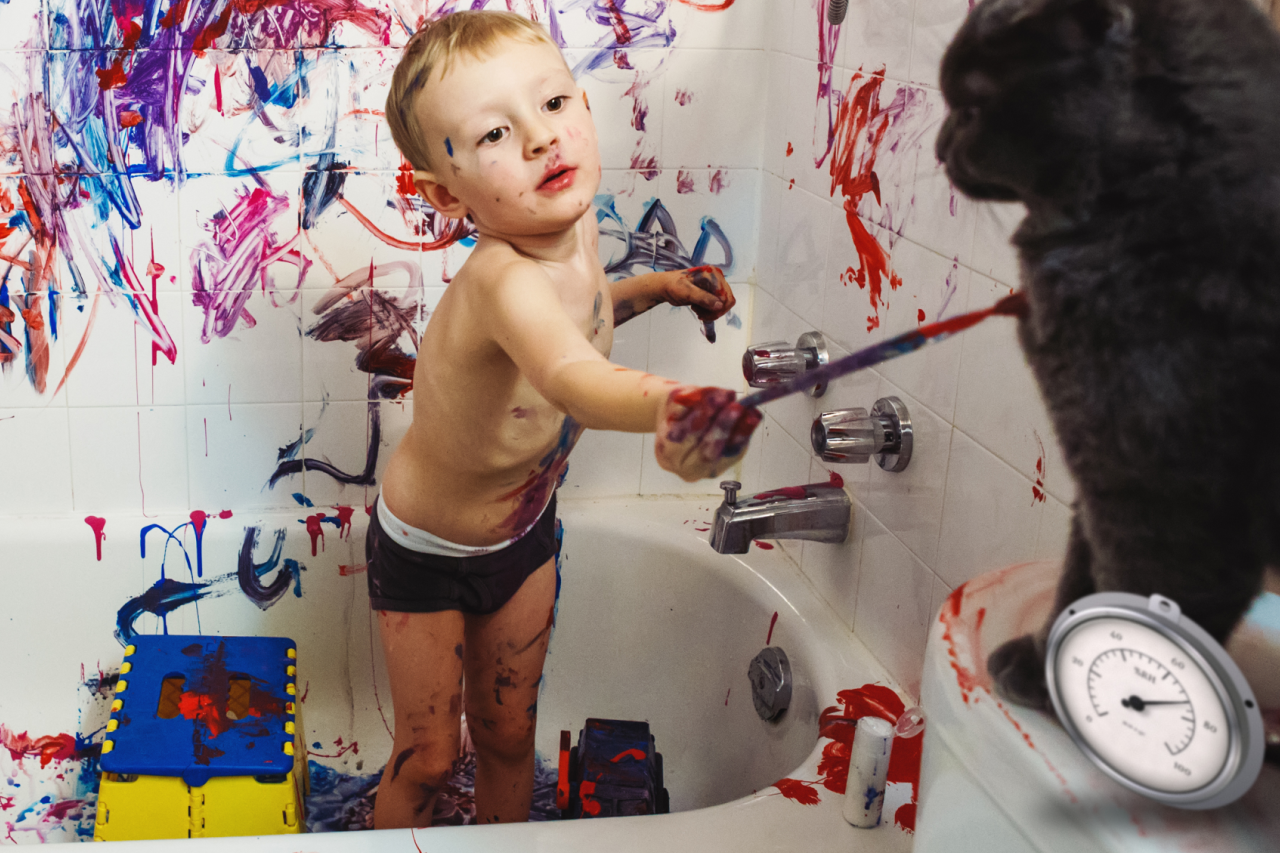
% 72
